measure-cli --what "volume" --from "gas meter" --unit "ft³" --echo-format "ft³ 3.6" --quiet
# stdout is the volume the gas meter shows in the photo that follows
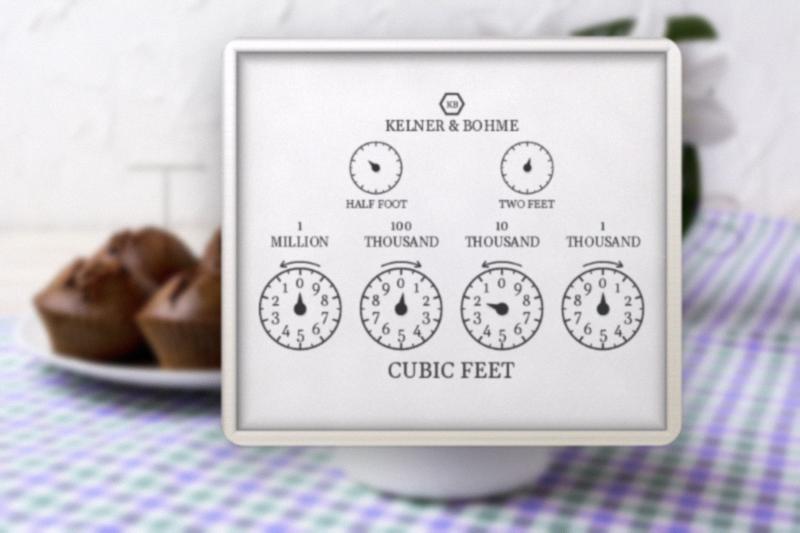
ft³ 2000
